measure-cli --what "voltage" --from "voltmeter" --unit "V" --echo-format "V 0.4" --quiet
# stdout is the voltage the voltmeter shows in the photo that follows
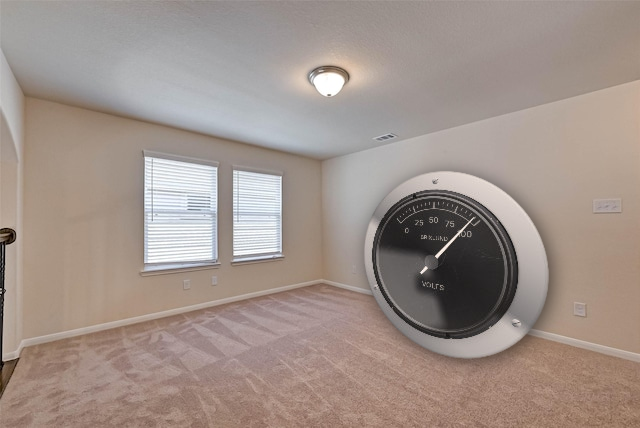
V 95
